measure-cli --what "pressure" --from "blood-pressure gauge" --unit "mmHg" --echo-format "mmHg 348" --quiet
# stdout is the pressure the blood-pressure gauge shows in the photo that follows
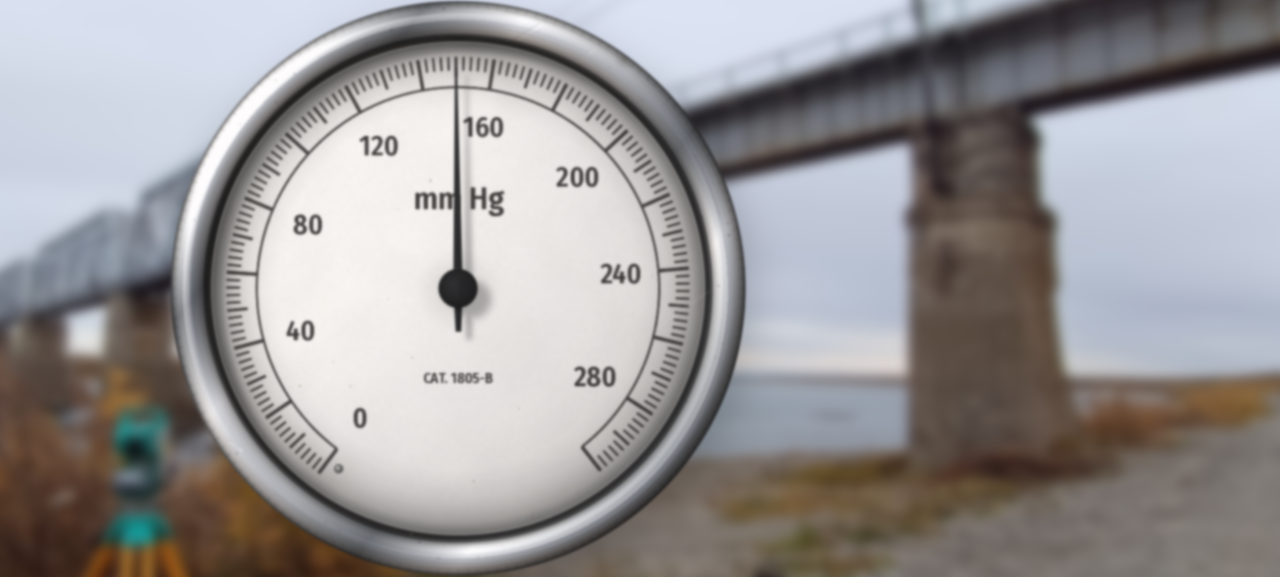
mmHg 150
